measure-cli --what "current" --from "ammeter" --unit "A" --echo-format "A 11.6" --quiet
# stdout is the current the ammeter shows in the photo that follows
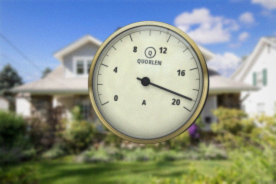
A 19
